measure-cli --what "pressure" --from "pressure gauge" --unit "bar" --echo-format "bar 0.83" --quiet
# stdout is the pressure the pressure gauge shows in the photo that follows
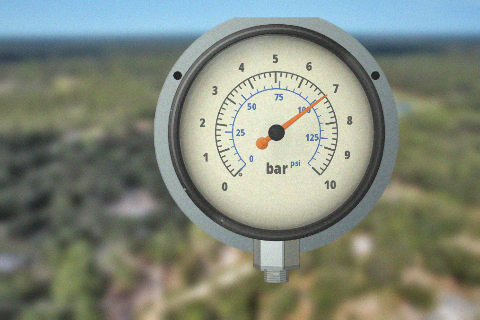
bar 7
